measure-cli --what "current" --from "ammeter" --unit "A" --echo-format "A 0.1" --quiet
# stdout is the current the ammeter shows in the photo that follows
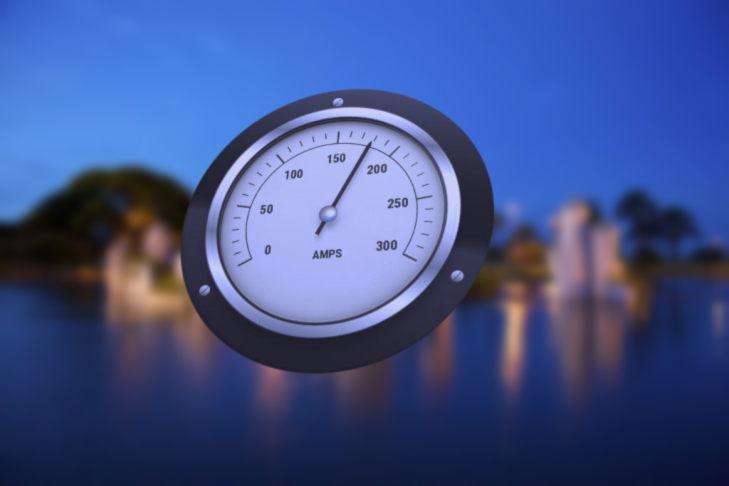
A 180
